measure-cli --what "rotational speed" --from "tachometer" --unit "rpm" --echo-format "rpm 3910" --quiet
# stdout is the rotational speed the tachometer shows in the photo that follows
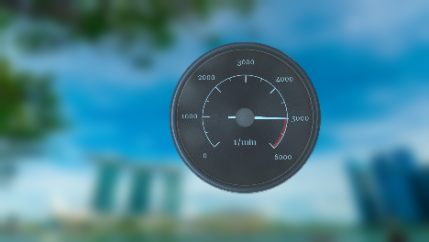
rpm 5000
